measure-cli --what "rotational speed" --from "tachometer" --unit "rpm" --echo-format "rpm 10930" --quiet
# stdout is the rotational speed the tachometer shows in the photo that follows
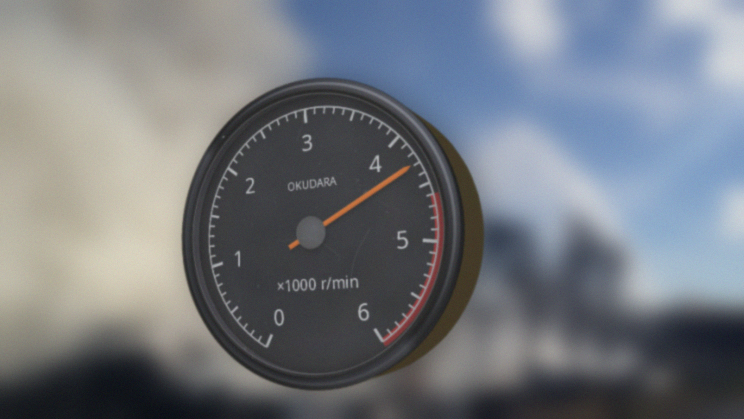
rpm 4300
